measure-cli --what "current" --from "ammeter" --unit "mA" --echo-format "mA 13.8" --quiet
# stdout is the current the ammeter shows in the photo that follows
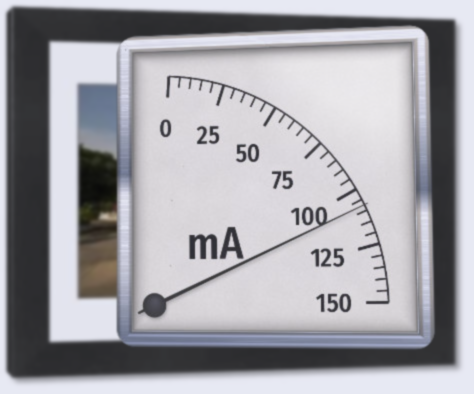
mA 107.5
